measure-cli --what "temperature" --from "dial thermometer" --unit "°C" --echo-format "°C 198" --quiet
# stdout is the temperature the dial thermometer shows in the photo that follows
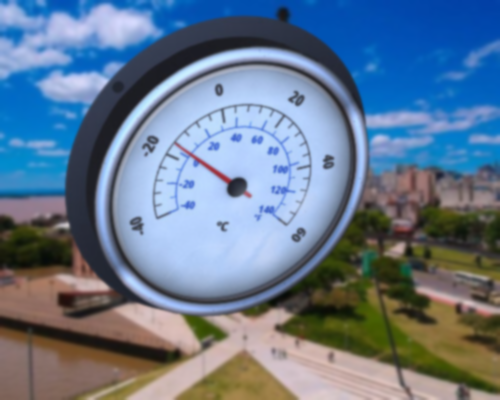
°C -16
